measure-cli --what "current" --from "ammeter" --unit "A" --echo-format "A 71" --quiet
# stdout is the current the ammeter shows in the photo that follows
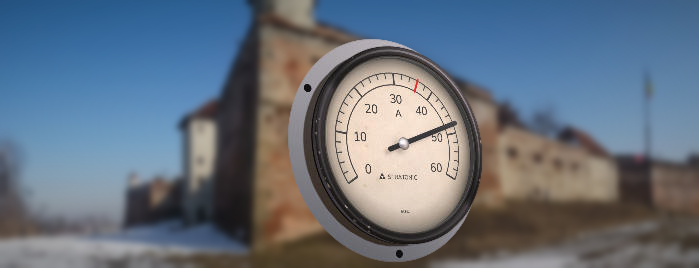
A 48
